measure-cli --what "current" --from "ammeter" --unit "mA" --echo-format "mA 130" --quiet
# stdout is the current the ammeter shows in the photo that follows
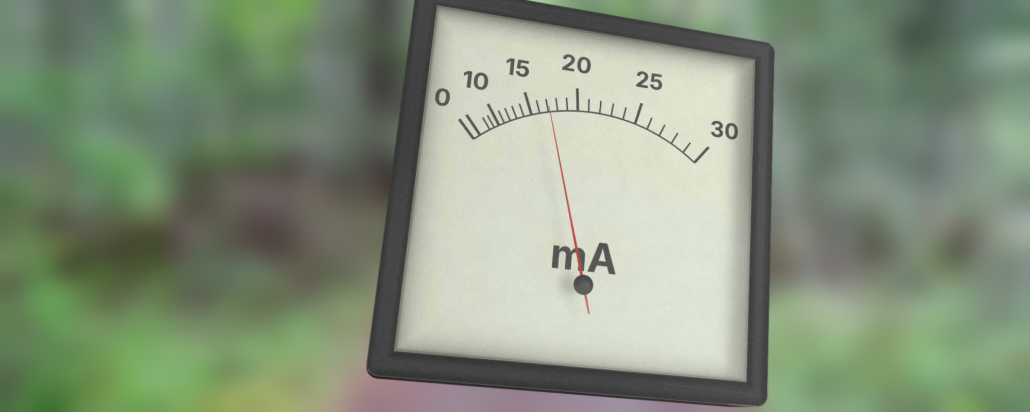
mA 17
